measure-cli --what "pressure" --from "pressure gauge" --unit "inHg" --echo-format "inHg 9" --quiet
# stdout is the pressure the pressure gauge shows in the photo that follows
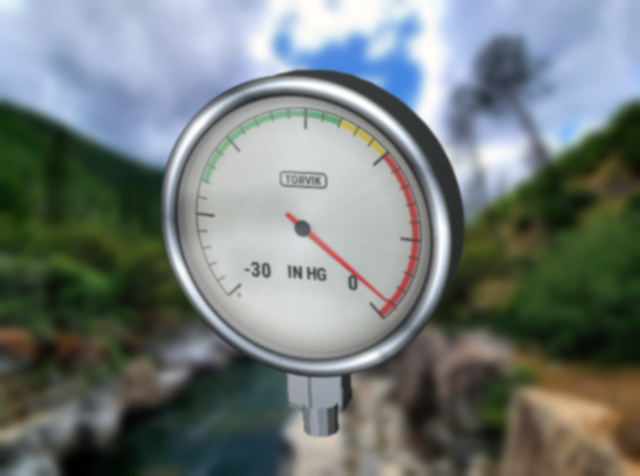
inHg -1
